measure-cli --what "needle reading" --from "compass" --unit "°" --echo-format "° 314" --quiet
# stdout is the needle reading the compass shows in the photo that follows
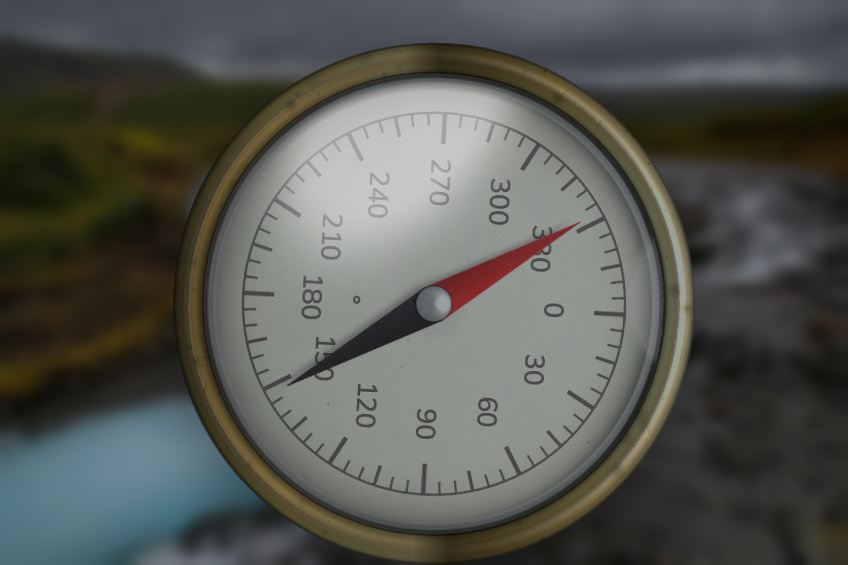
° 327.5
